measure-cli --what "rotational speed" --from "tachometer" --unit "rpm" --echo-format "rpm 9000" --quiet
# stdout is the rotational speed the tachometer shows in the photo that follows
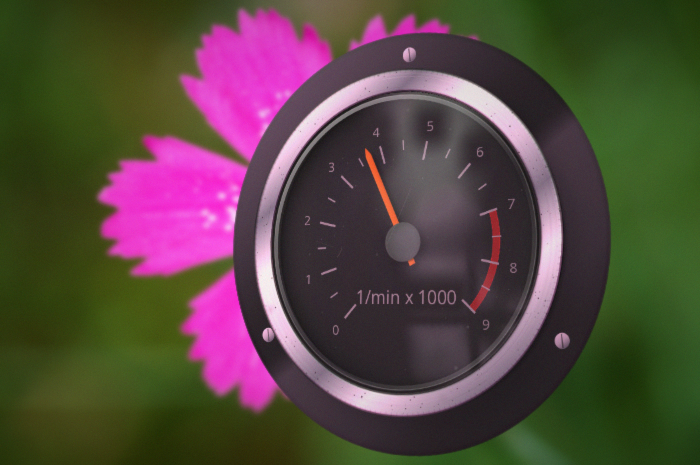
rpm 3750
